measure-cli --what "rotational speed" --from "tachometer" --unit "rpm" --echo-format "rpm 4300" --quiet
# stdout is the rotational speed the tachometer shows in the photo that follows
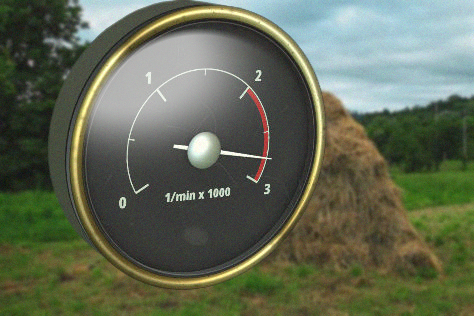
rpm 2750
